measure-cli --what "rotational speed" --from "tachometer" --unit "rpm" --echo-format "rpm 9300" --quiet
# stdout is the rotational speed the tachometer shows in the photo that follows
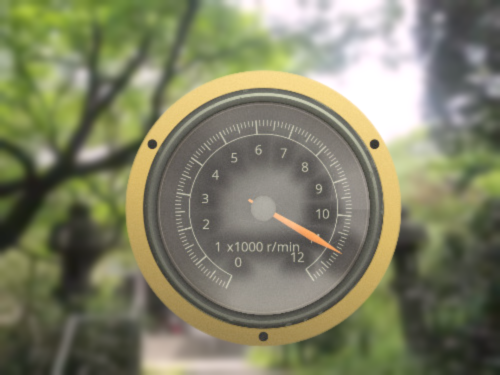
rpm 11000
